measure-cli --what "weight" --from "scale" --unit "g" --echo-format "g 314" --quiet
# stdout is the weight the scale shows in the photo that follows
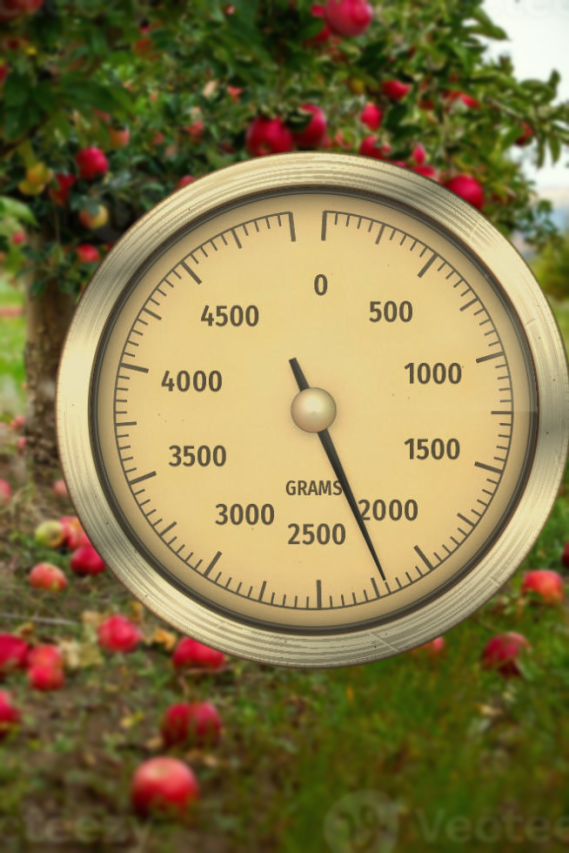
g 2200
